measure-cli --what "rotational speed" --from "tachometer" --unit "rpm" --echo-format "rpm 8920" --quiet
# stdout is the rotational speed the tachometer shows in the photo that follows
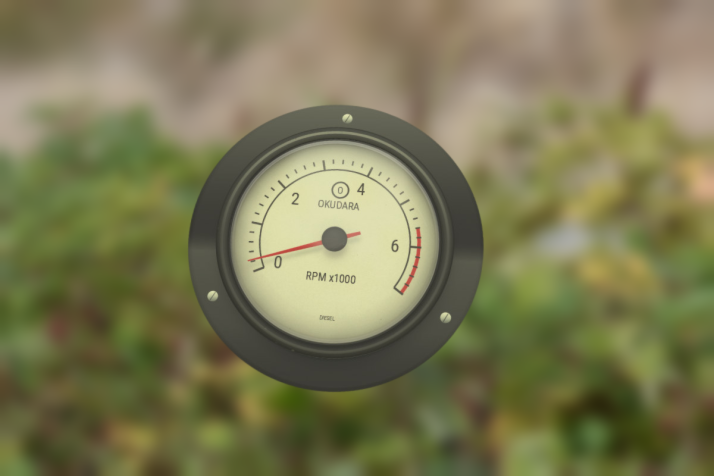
rpm 200
